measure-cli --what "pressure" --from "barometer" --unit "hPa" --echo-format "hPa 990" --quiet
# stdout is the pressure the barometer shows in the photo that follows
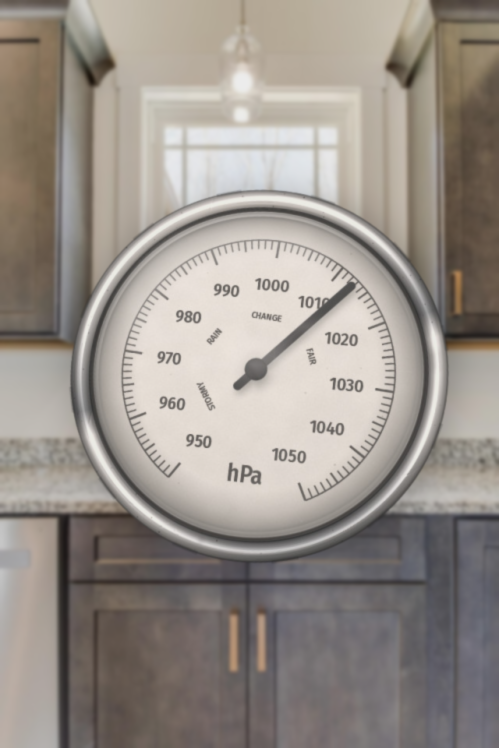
hPa 1013
